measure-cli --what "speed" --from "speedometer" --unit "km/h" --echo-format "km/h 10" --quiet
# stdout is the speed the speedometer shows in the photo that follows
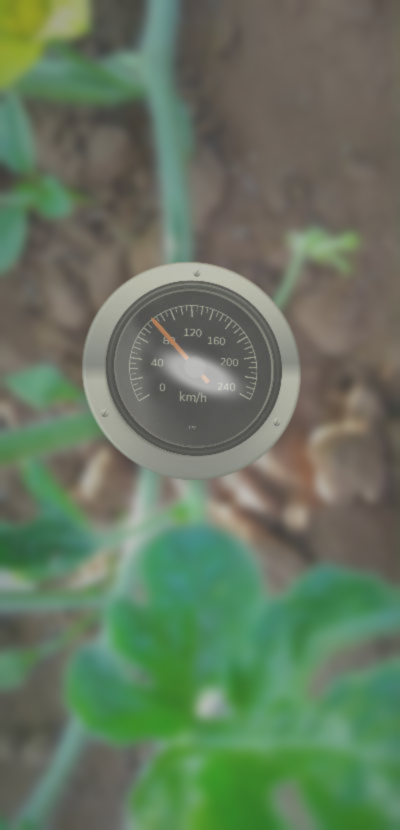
km/h 80
